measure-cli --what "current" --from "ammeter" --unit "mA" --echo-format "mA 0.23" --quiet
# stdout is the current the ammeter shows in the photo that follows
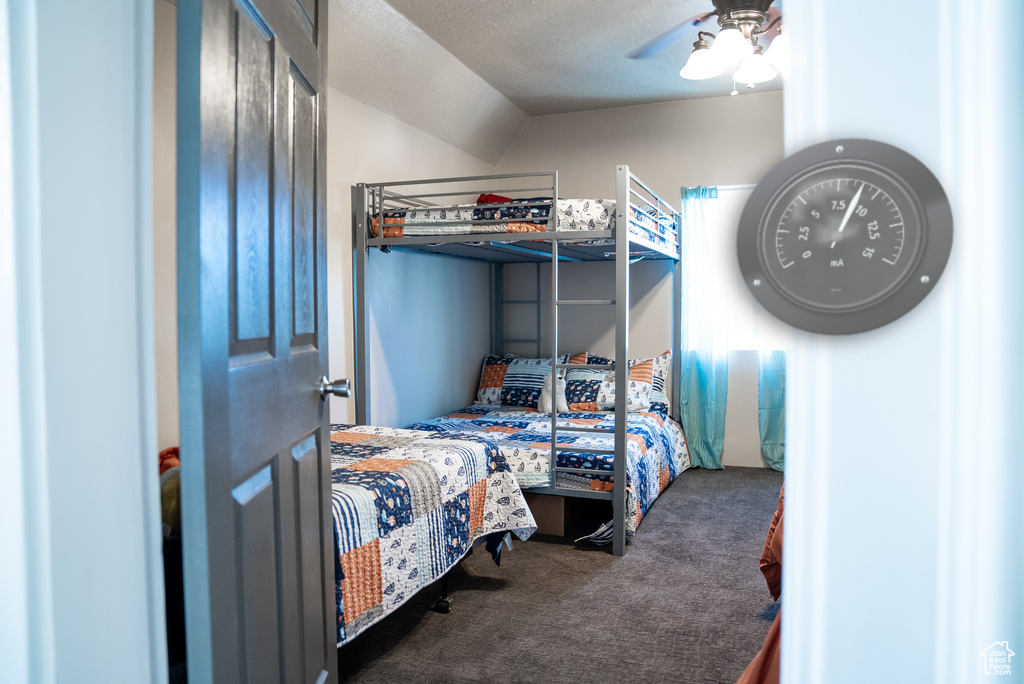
mA 9
